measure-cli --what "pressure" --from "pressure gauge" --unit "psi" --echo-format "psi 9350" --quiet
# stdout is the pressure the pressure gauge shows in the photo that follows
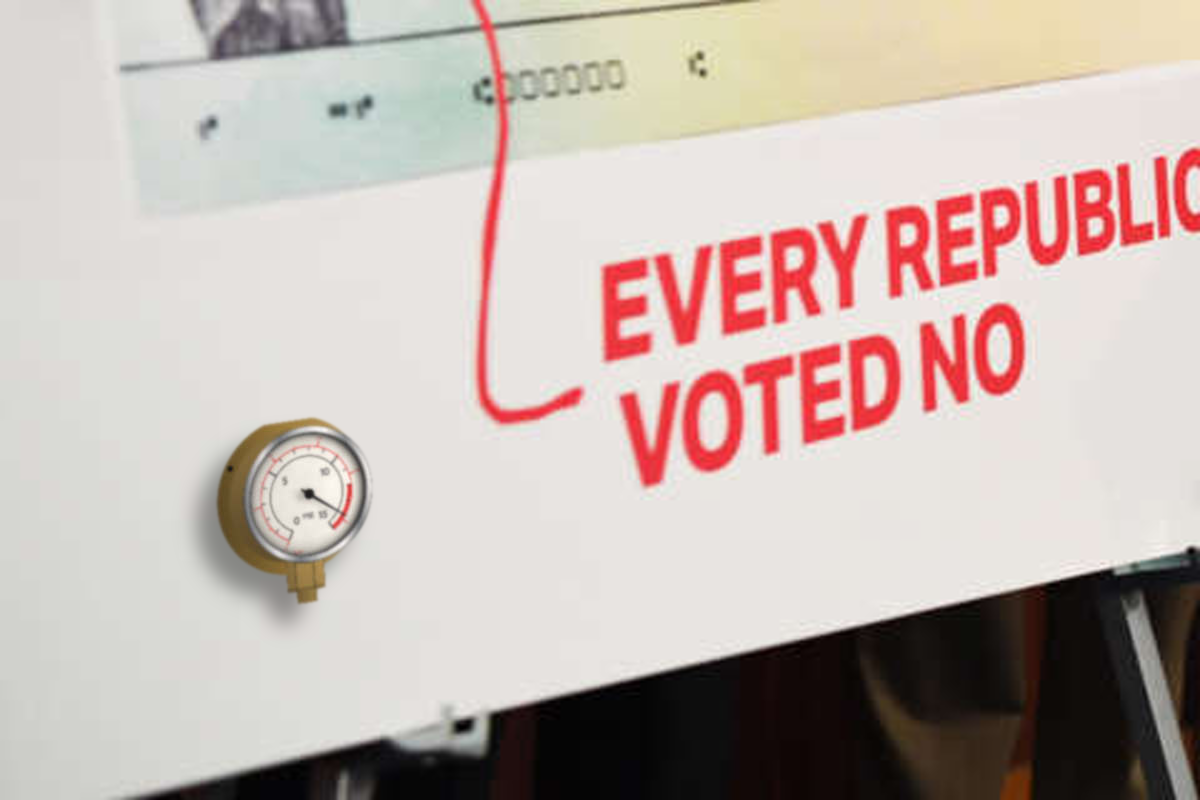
psi 14
